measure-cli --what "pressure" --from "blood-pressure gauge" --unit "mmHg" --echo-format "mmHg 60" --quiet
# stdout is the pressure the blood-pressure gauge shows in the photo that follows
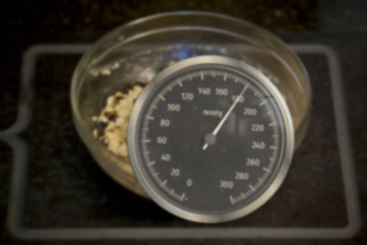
mmHg 180
